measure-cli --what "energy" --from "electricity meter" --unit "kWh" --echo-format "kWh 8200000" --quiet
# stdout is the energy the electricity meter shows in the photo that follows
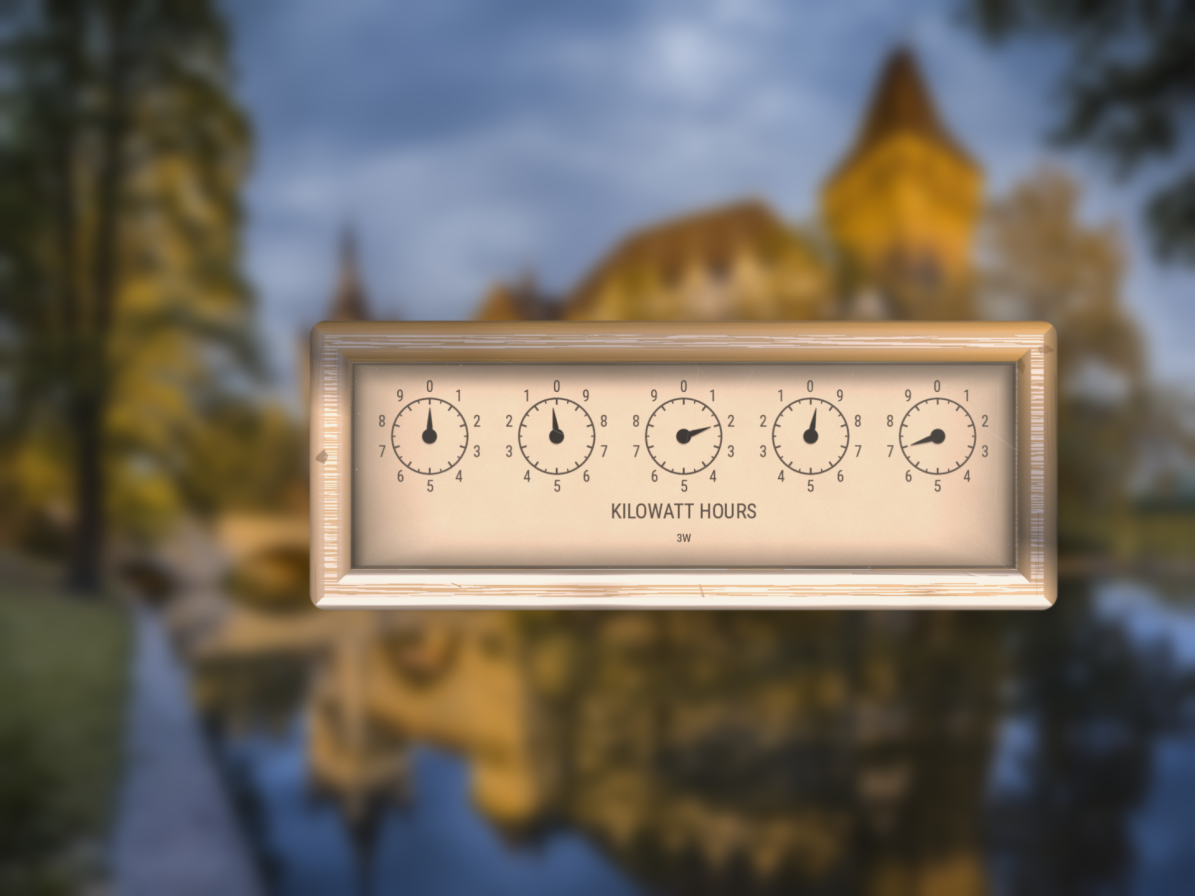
kWh 197
